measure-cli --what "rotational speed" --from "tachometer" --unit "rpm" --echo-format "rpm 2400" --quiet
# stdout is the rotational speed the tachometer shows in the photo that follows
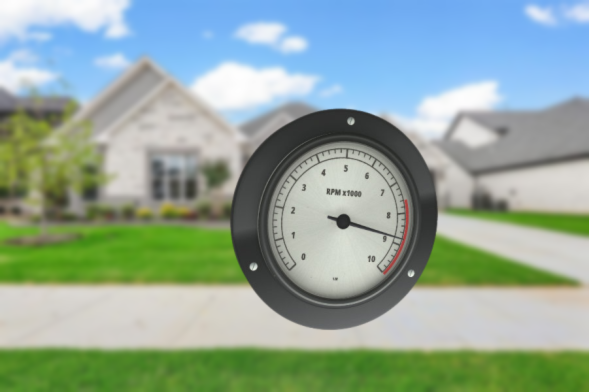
rpm 8800
